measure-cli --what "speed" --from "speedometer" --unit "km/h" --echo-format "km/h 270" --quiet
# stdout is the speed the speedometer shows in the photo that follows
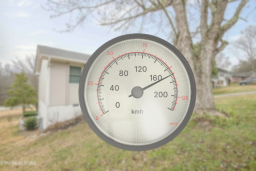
km/h 170
